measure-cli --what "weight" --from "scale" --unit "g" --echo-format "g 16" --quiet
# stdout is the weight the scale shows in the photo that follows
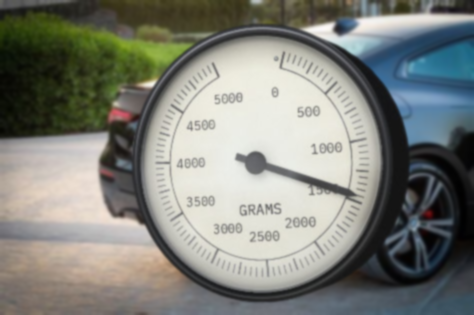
g 1450
